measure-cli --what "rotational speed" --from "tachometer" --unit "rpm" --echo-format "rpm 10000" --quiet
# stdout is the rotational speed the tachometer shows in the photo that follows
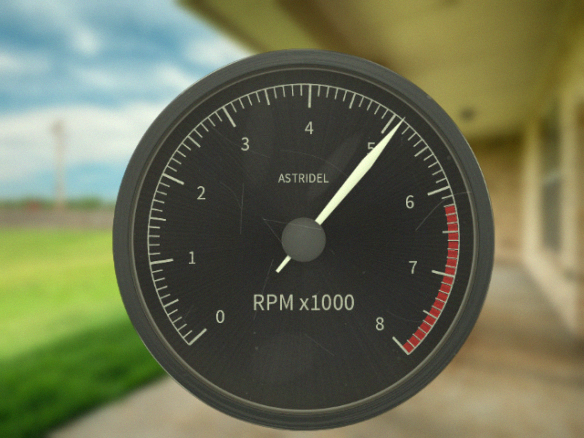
rpm 5100
